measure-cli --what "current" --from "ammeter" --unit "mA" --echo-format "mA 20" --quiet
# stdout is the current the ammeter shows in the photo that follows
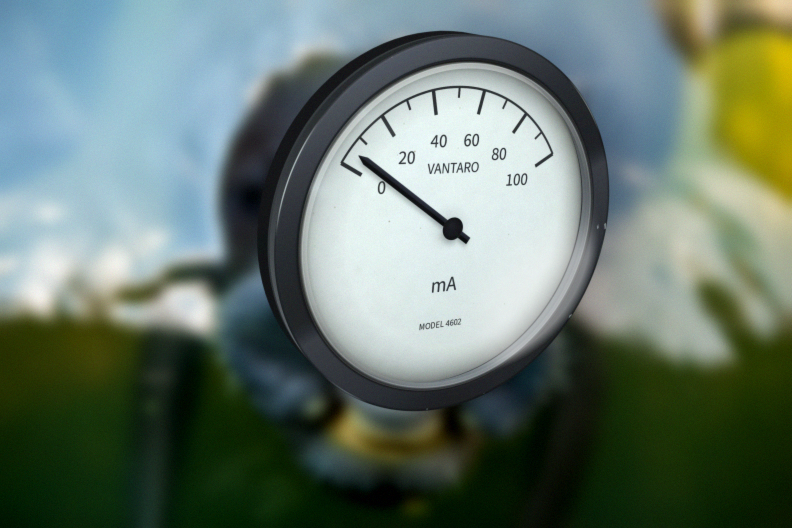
mA 5
